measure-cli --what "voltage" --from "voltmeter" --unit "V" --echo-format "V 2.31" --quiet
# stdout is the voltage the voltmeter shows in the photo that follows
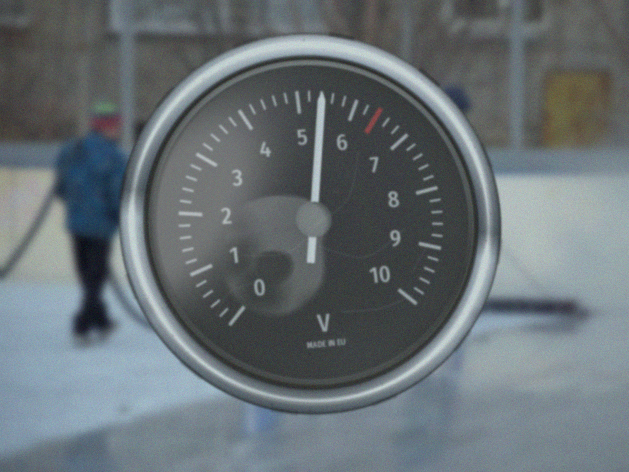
V 5.4
